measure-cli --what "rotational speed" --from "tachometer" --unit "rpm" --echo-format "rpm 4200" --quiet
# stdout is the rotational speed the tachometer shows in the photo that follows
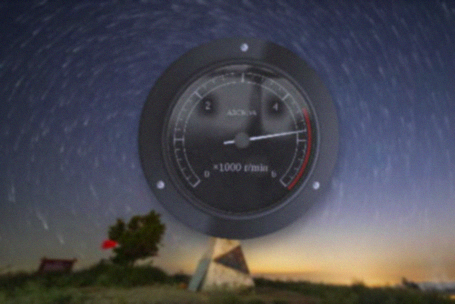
rpm 4800
